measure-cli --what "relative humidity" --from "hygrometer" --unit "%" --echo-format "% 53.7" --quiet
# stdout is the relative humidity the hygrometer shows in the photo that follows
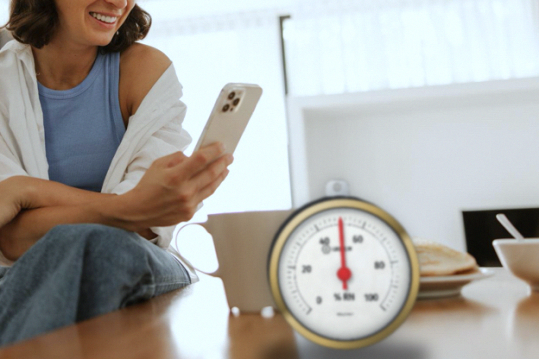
% 50
